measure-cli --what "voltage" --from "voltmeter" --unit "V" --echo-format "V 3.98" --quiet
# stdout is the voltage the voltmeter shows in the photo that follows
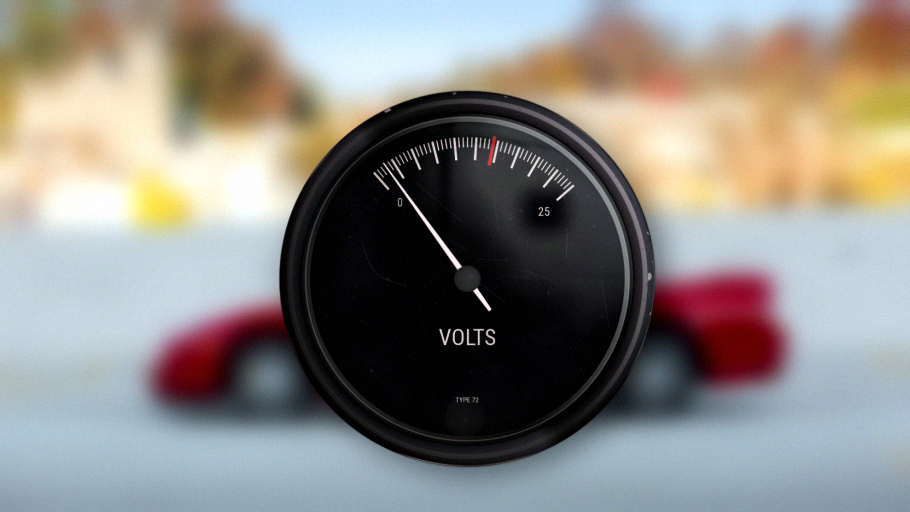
V 1.5
